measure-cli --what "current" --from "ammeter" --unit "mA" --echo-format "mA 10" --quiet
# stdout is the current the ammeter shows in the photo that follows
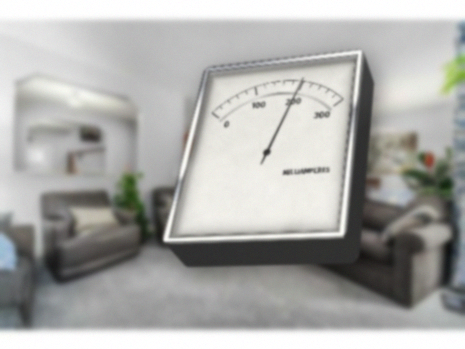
mA 200
